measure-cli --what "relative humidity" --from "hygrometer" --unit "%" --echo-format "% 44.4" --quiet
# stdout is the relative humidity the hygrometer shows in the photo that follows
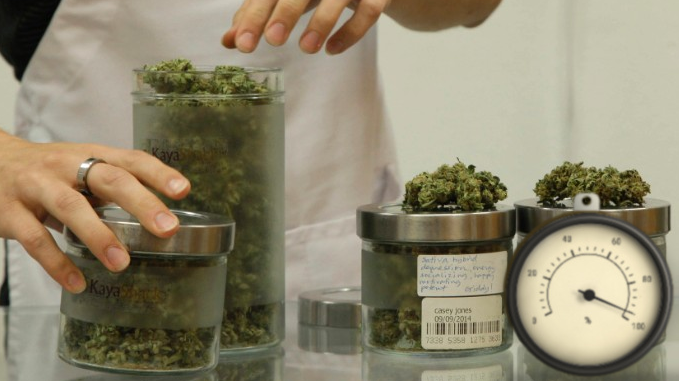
% 96
